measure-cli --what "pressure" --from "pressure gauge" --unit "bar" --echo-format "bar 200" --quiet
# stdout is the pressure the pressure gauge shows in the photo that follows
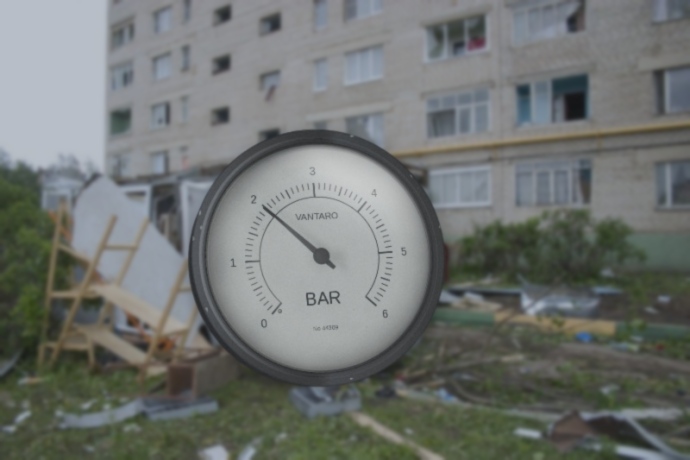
bar 2
